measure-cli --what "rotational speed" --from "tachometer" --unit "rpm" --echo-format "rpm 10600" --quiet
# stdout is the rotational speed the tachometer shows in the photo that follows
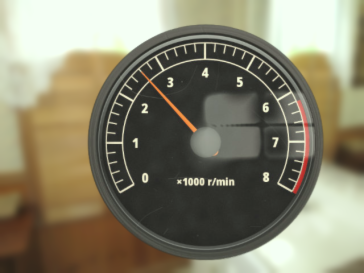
rpm 2600
